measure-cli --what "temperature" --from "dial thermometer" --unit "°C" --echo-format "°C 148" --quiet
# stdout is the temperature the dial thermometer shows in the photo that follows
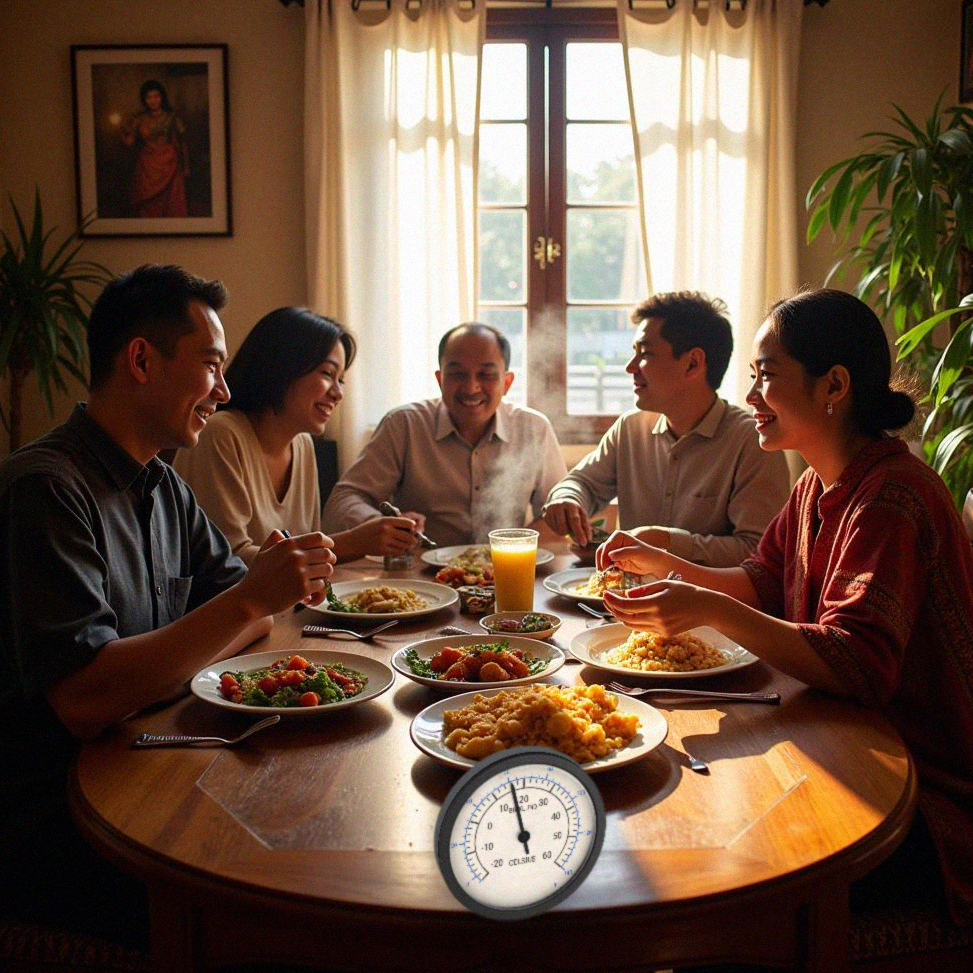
°C 16
